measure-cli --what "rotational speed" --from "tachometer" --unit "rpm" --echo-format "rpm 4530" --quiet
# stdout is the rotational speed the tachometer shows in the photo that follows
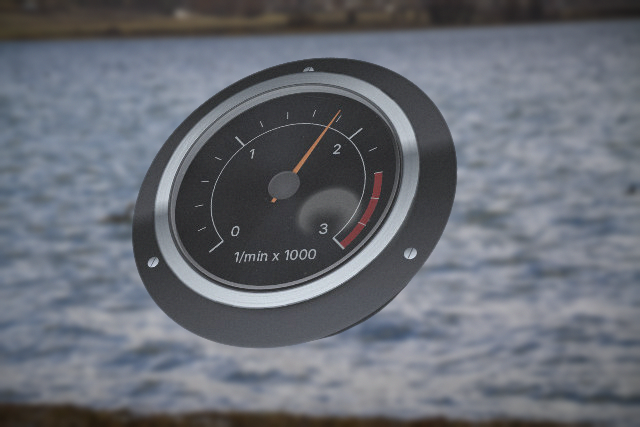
rpm 1800
